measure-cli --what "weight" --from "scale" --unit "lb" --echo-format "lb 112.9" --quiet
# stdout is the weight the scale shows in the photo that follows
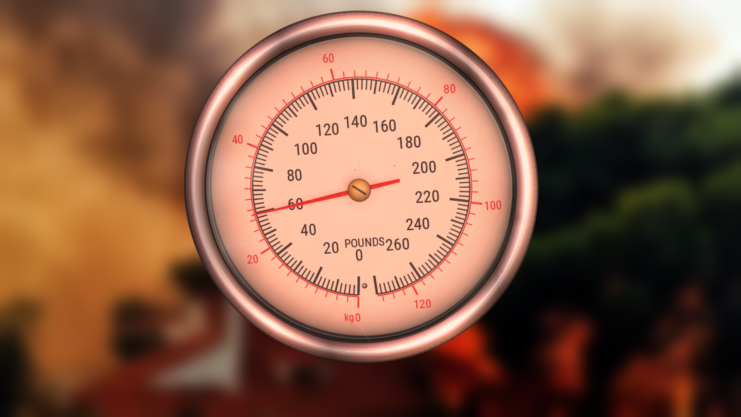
lb 60
